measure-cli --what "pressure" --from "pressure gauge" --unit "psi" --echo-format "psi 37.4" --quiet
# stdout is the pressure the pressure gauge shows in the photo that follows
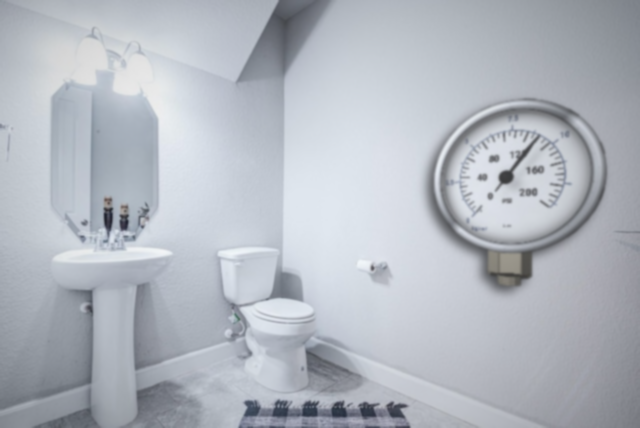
psi 130
